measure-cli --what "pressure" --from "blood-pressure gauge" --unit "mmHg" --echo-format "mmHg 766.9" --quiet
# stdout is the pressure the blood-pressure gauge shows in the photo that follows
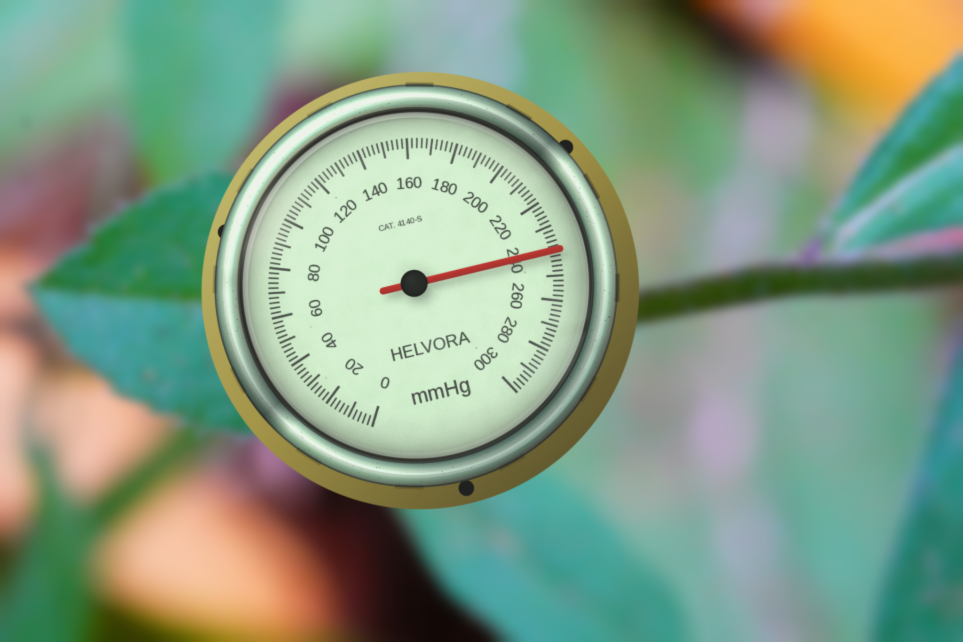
mmHg 240
